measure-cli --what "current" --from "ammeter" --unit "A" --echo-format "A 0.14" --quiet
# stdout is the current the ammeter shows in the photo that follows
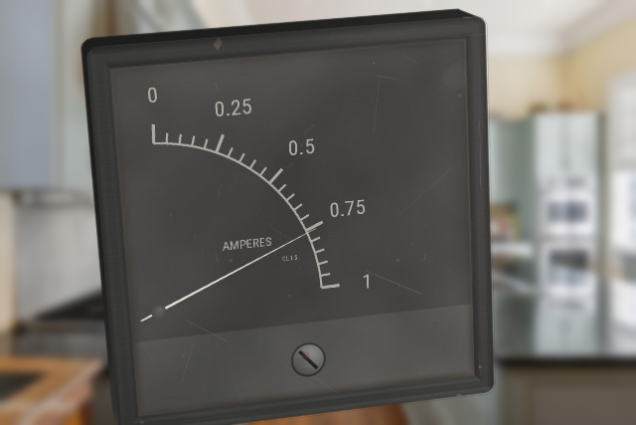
A 0.75
